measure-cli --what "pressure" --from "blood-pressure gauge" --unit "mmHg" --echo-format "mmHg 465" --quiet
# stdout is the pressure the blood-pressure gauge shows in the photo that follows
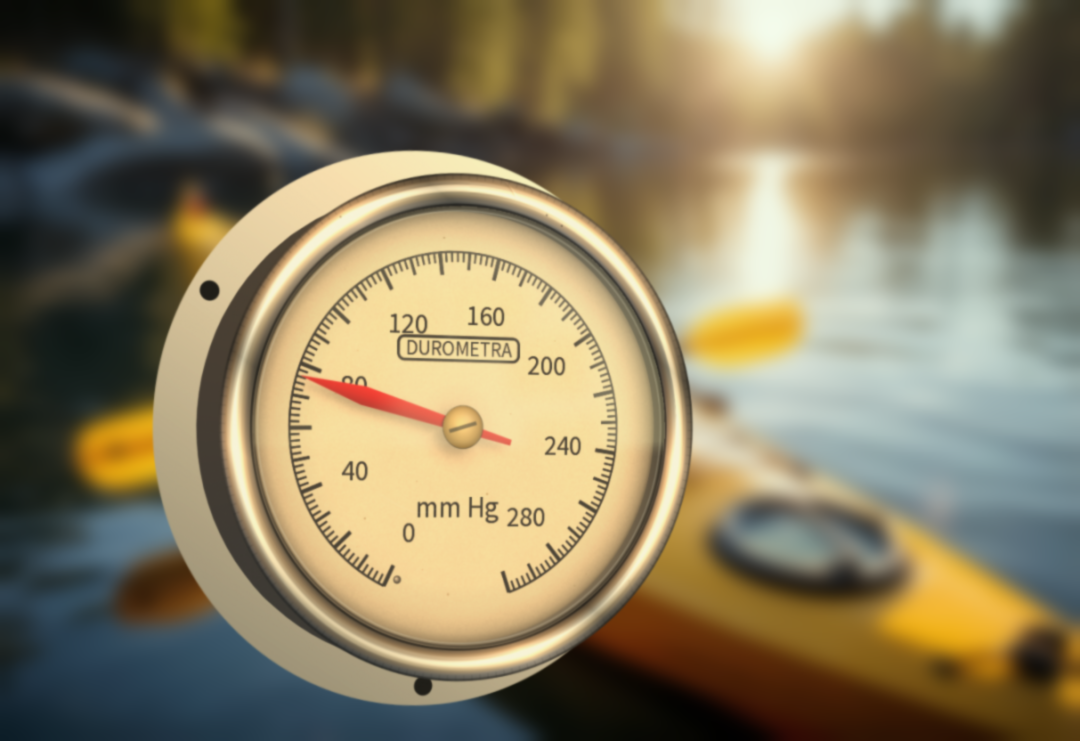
mmHg 76
